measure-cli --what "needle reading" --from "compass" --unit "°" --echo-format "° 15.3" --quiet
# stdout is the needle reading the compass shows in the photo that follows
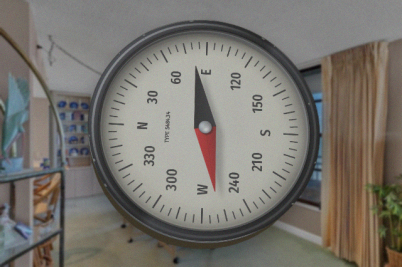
° 260
